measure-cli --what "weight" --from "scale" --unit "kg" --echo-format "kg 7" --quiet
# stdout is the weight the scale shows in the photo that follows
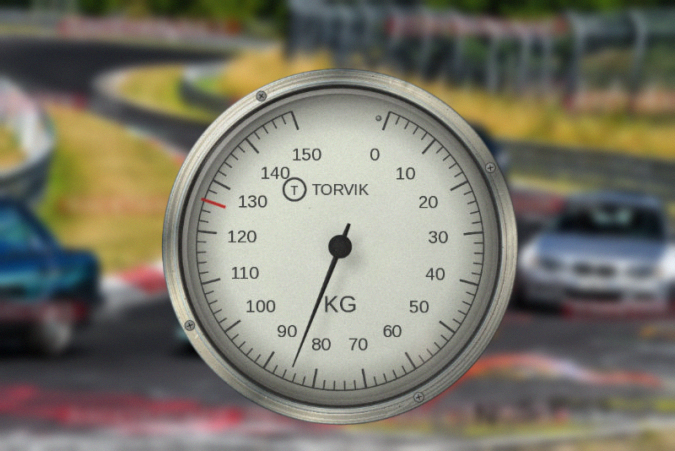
kg 85
